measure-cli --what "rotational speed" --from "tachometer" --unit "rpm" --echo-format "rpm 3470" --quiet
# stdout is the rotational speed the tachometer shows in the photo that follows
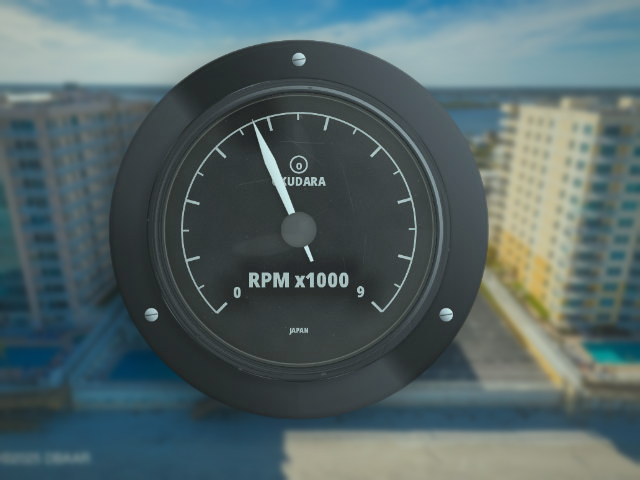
rpm 3750
